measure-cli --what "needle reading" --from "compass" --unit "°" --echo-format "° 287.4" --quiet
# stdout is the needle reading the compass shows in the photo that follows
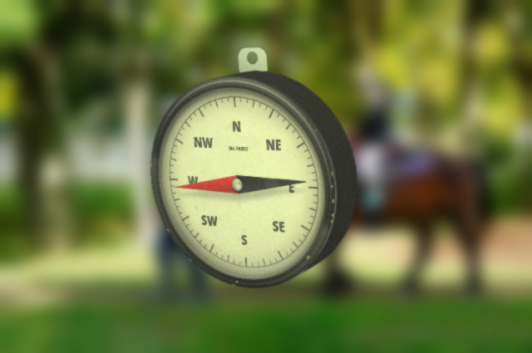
° 265
